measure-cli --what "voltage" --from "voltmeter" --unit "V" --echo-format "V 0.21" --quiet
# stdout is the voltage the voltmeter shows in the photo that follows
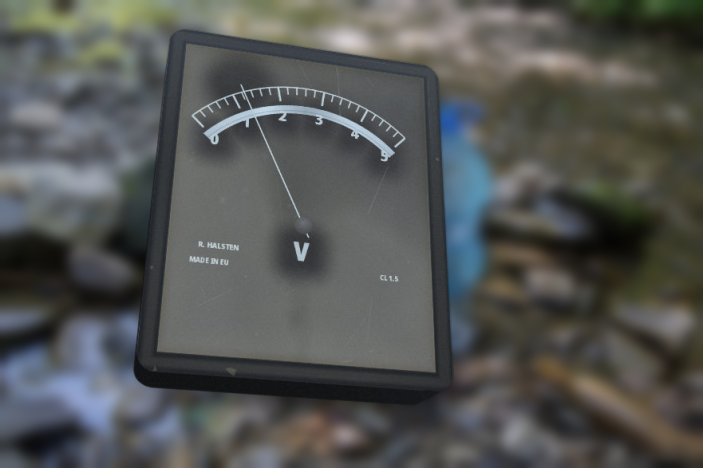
V 1.2
